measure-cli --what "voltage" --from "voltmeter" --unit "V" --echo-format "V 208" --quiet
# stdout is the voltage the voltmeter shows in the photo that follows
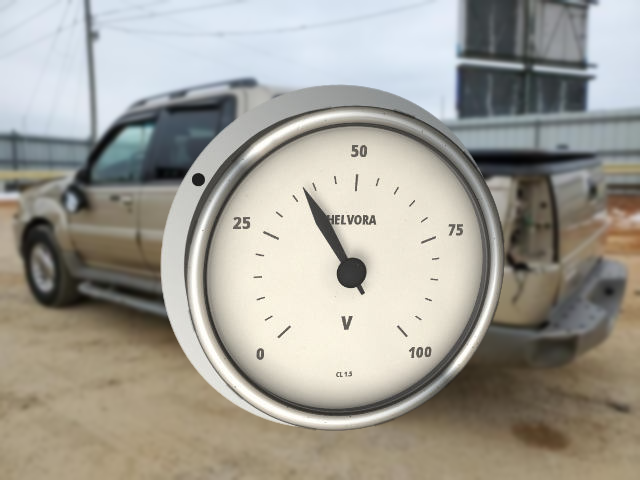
V 37.5
